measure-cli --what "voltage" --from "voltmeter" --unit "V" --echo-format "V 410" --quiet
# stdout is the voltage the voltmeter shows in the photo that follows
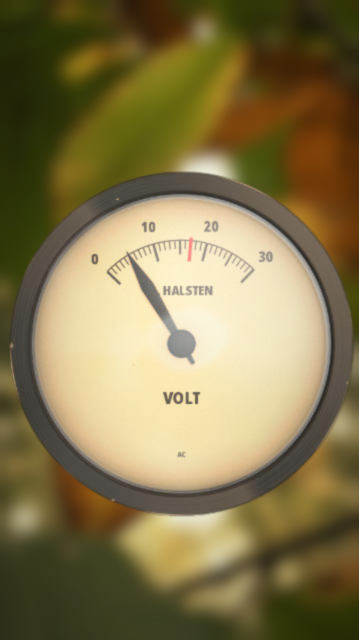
V 5
